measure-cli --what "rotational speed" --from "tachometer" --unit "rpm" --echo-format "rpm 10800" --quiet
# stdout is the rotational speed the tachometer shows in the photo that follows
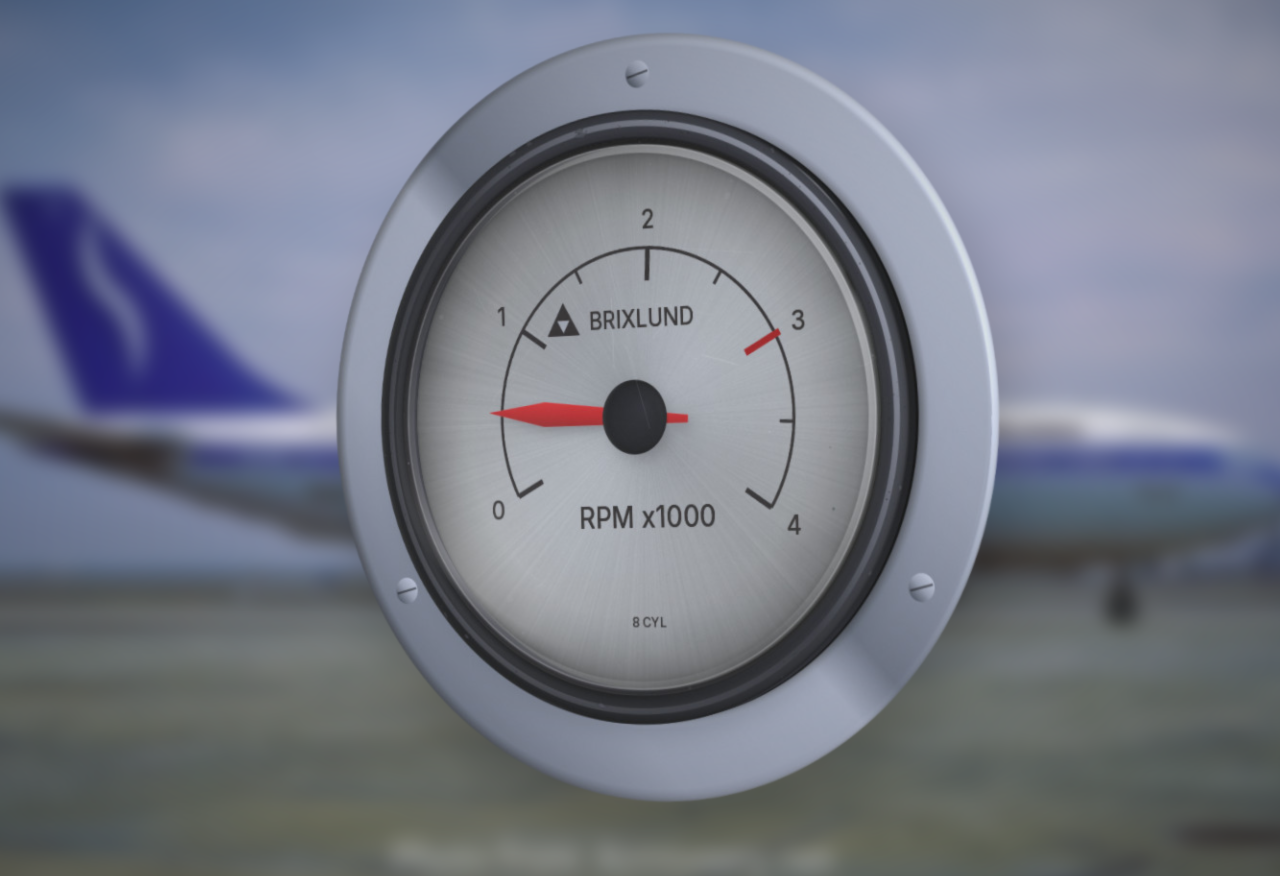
rpm 500
